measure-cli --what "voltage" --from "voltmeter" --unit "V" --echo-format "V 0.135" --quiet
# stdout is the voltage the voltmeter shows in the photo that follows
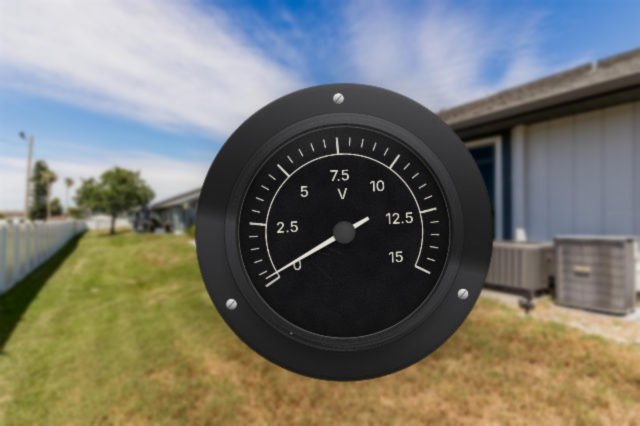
V 0.25
